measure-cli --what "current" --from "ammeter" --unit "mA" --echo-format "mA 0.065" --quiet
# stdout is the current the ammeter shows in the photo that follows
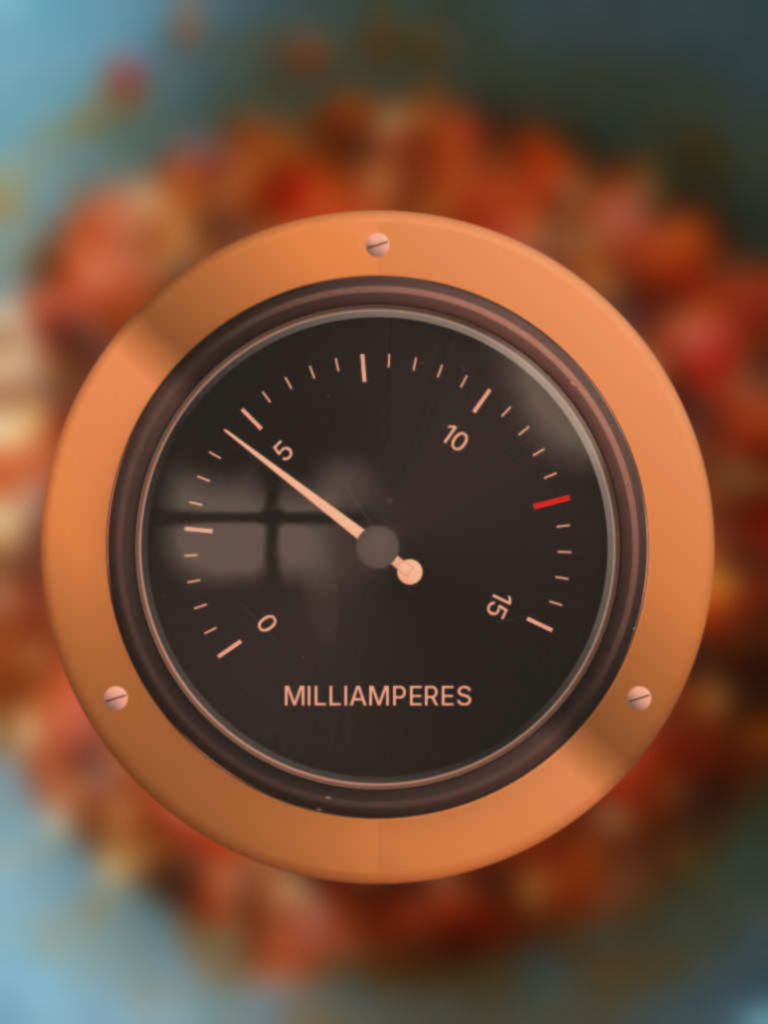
mA 4.5
